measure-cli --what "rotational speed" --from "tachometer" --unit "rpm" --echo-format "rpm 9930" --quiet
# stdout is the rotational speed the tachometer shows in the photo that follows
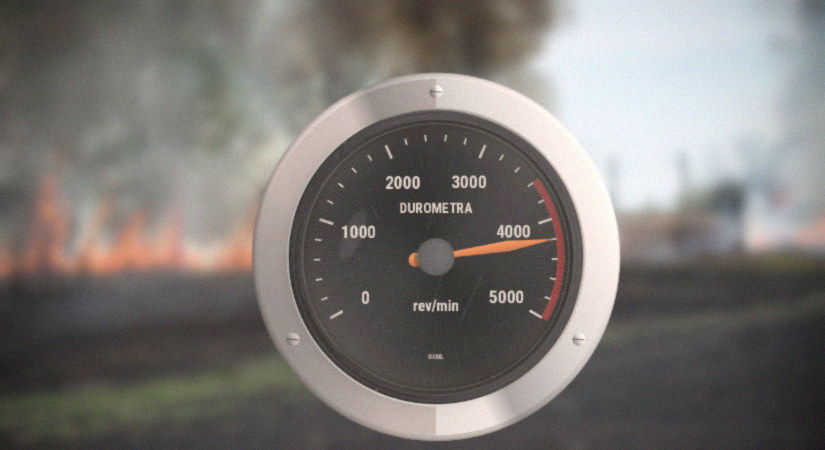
rpm 4200
